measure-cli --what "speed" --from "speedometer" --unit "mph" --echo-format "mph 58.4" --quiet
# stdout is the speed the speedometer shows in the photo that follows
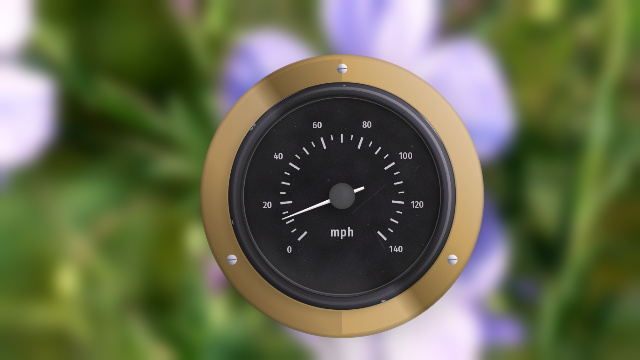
mph 12.5
